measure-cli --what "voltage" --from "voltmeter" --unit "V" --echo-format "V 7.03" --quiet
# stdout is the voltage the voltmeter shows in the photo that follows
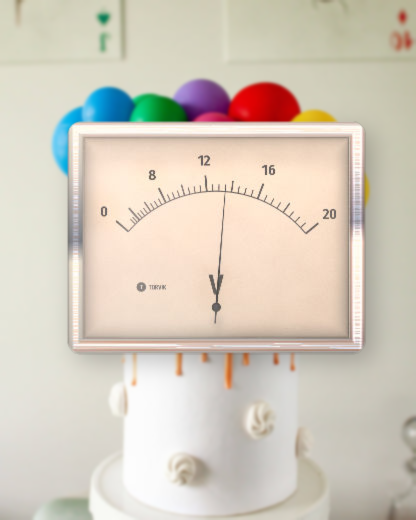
V 13.5
